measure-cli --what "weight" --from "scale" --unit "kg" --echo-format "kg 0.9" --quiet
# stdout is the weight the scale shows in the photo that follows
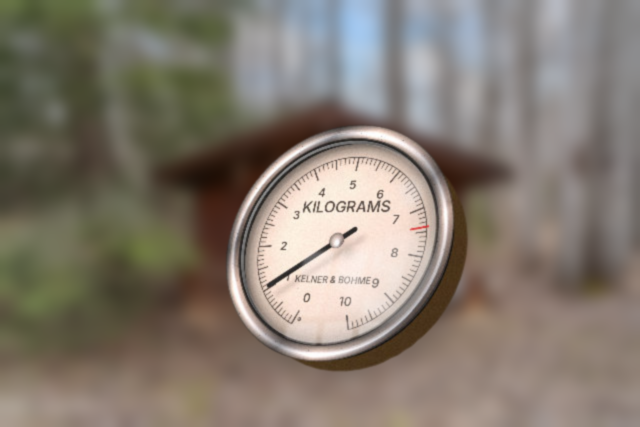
kg 1
